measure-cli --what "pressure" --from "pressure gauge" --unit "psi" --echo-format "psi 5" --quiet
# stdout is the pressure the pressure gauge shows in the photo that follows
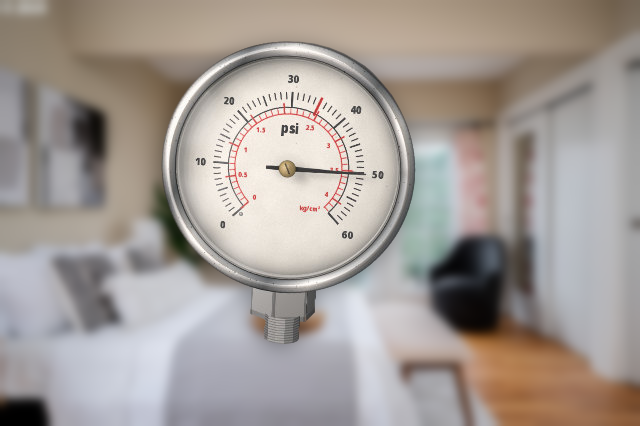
psi 50
